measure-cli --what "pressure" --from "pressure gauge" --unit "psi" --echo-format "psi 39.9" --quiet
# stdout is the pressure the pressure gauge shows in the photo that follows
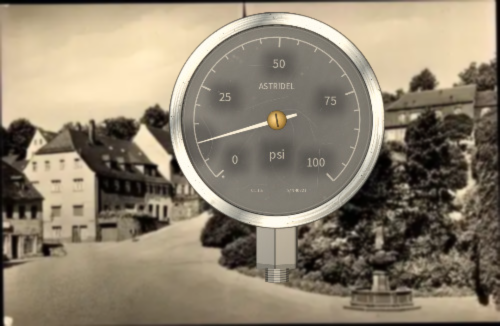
psi 10
